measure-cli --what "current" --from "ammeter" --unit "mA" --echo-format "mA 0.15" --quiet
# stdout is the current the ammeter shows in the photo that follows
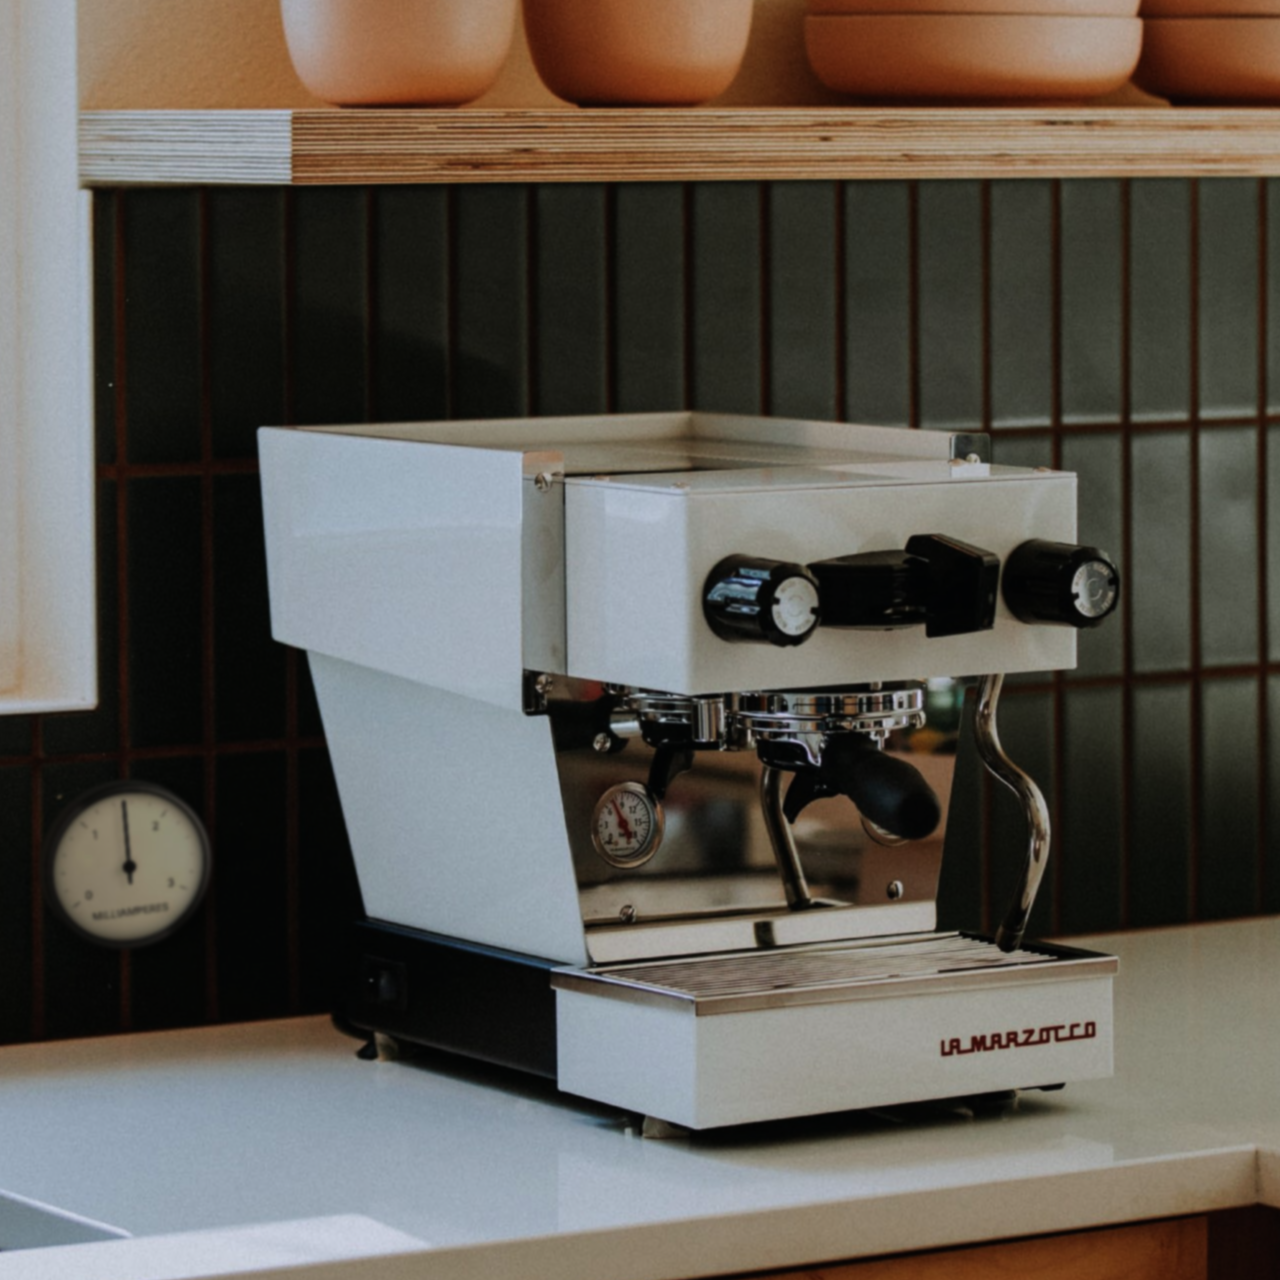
mA 1.5
